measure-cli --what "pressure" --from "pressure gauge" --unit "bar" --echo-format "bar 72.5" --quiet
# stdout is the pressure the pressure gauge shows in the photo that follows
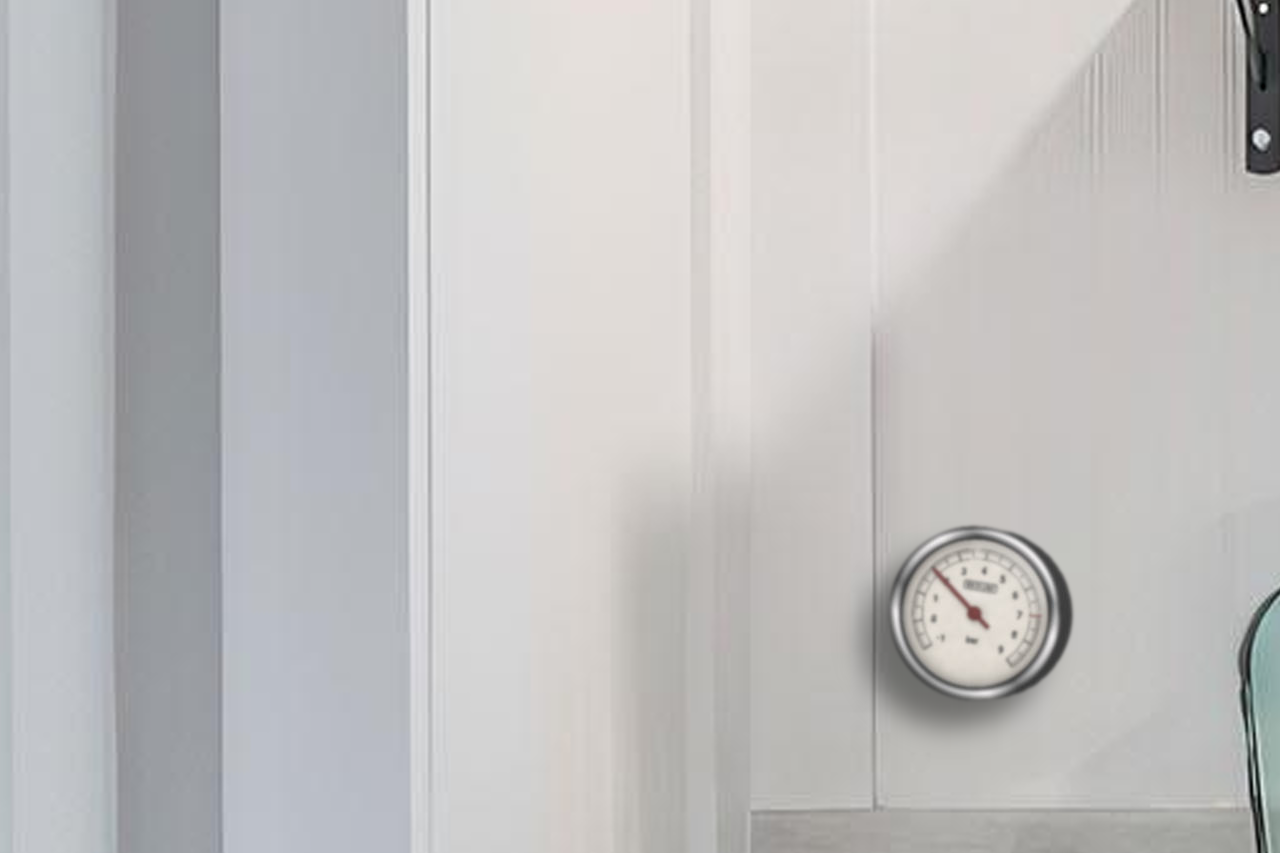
bar 2
